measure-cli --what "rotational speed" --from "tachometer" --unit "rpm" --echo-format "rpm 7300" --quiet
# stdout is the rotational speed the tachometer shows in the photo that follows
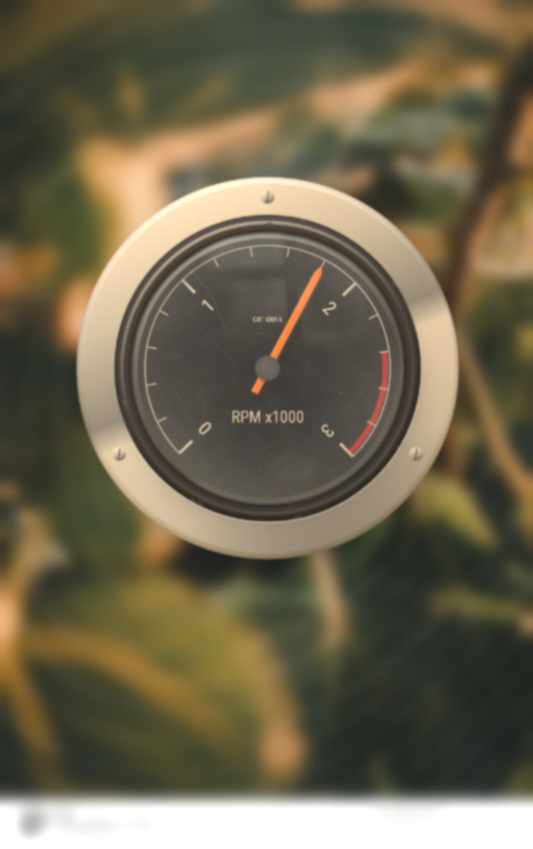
rpm 1800
